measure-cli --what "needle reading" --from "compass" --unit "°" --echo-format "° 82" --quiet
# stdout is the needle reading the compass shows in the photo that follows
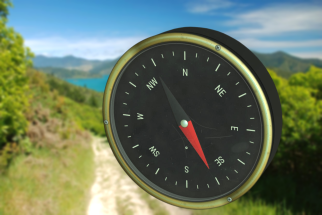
° 150
